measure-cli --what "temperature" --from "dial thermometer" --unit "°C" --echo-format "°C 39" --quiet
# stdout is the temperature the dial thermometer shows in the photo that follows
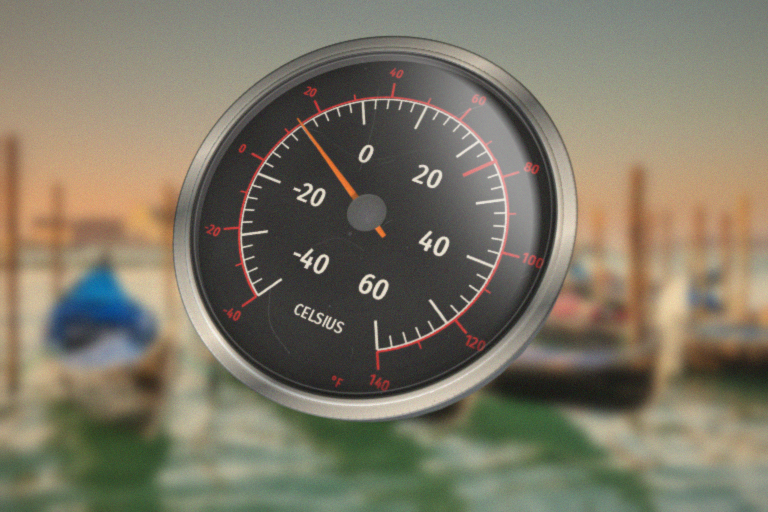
°C -10
